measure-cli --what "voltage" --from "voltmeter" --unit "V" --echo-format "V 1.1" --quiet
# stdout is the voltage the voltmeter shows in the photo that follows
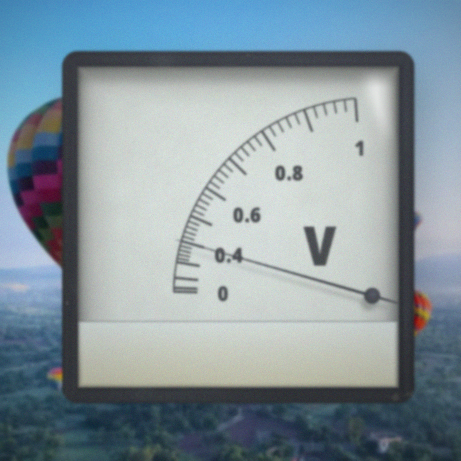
V 0.4
